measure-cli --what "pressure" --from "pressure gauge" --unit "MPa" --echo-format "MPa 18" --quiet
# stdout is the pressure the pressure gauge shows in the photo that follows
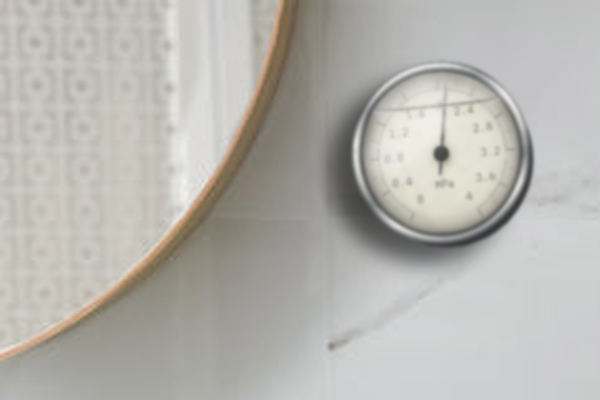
MPa 2.1
